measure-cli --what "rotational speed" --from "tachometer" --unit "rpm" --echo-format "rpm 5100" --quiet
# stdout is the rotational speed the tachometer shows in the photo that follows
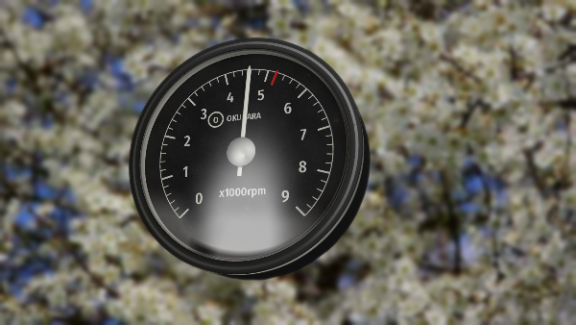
rpm 4600
